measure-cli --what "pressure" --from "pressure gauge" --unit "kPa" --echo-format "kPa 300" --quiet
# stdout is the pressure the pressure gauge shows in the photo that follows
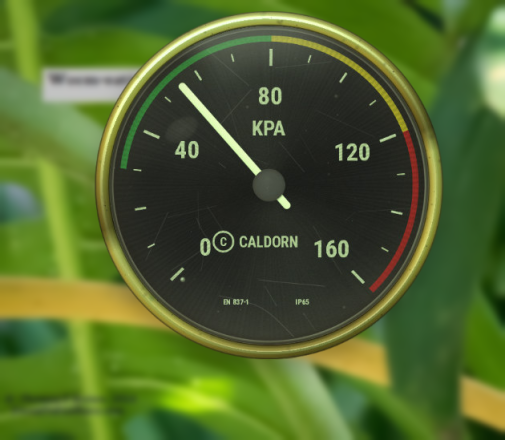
kPa 55
